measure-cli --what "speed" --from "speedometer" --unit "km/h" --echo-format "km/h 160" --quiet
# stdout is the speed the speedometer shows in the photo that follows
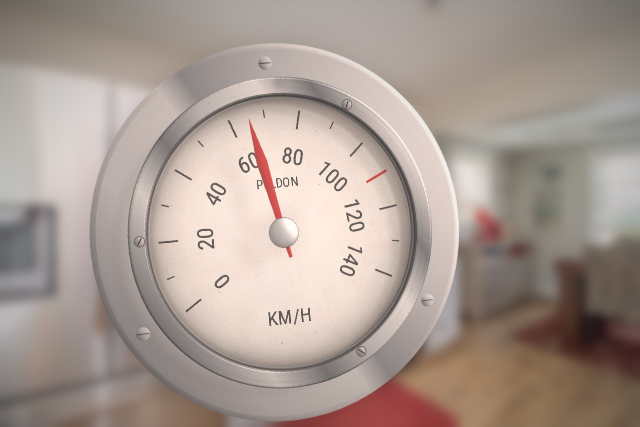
km/h 65
